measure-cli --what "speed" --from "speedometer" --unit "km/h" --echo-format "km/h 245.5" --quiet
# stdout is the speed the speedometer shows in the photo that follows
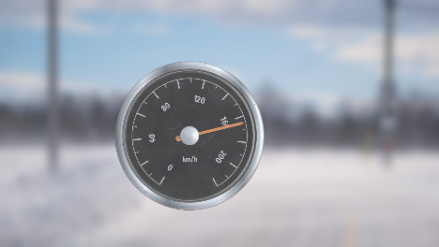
km/h 165
